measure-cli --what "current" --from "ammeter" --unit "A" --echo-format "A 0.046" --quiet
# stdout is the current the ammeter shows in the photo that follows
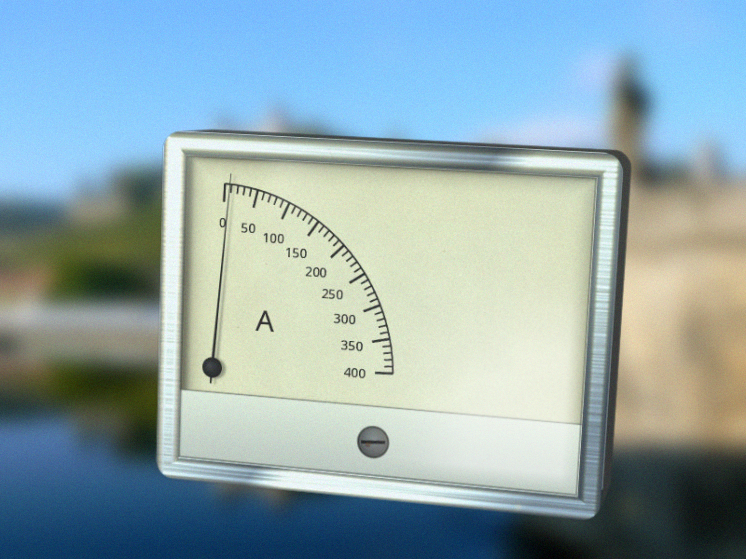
A 10
